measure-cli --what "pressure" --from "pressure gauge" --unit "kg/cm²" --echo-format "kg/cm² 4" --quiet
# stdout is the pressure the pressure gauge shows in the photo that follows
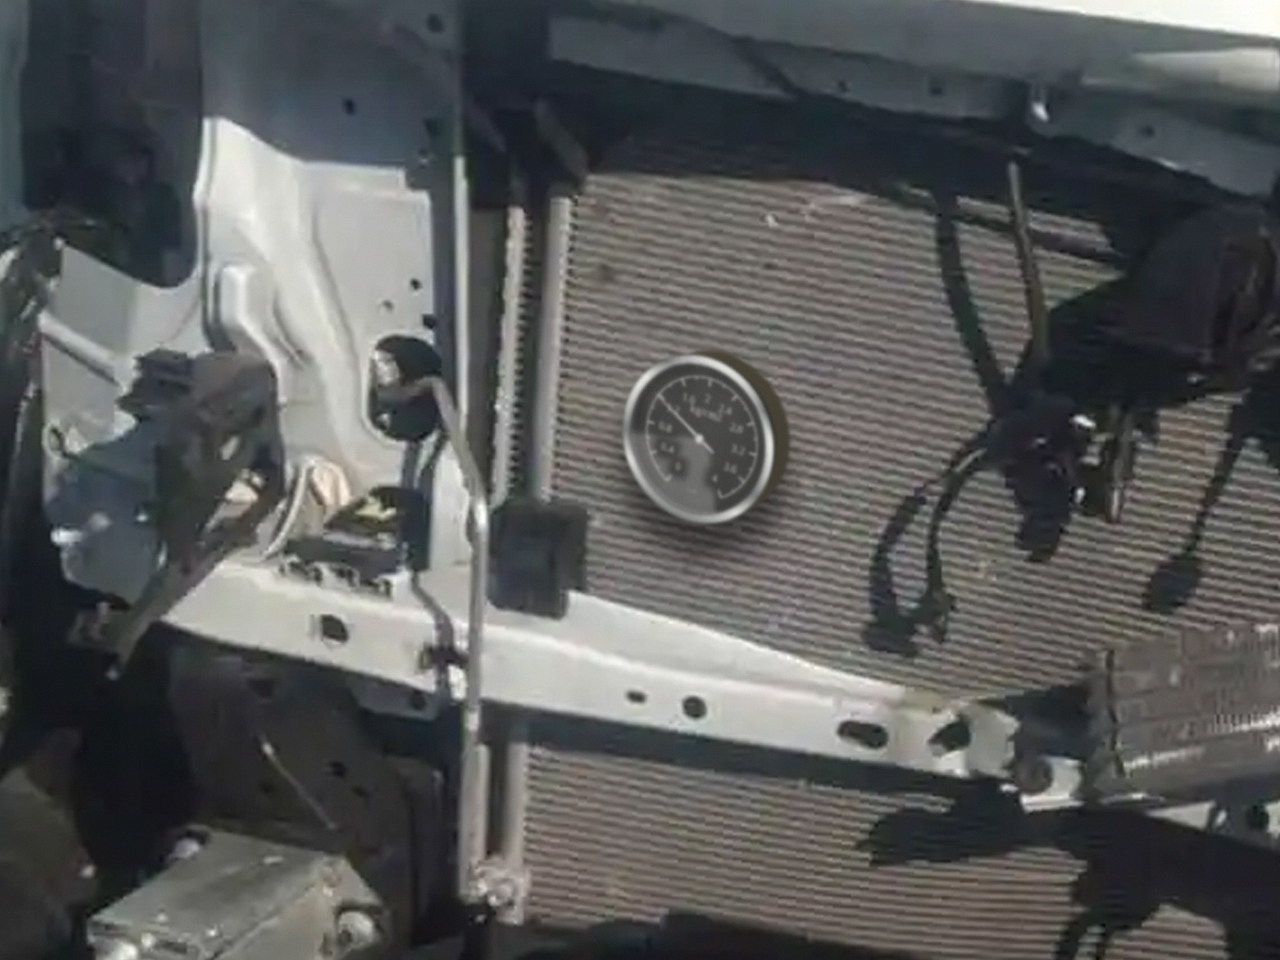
kg/cm² 1.2
